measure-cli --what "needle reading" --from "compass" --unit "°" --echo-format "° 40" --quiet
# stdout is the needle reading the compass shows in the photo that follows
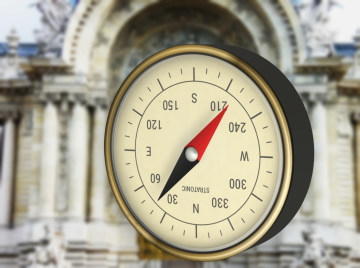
° 220
